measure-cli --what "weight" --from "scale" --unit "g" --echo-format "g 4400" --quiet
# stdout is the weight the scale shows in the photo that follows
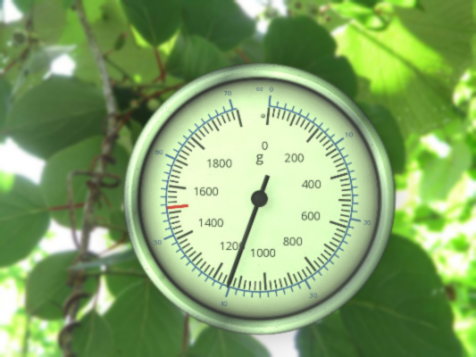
g 1140
